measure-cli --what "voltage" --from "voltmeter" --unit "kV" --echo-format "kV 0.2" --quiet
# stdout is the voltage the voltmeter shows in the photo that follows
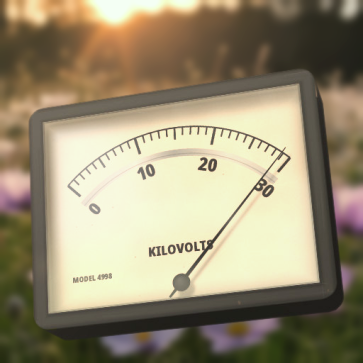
kV 29
